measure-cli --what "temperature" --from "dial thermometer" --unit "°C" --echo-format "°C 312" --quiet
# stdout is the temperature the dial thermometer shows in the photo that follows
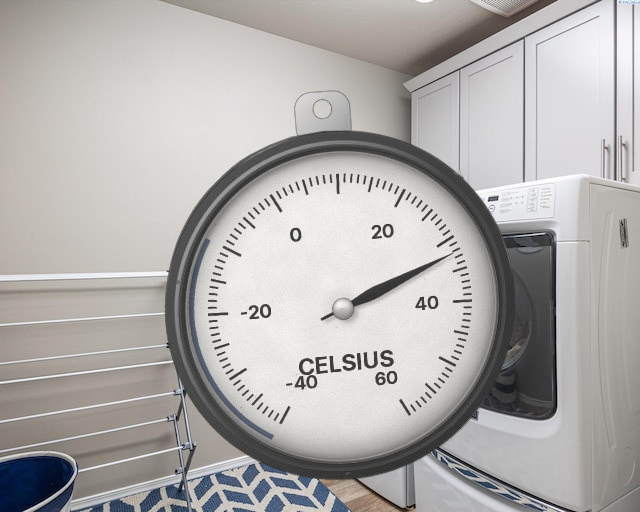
°C 32
